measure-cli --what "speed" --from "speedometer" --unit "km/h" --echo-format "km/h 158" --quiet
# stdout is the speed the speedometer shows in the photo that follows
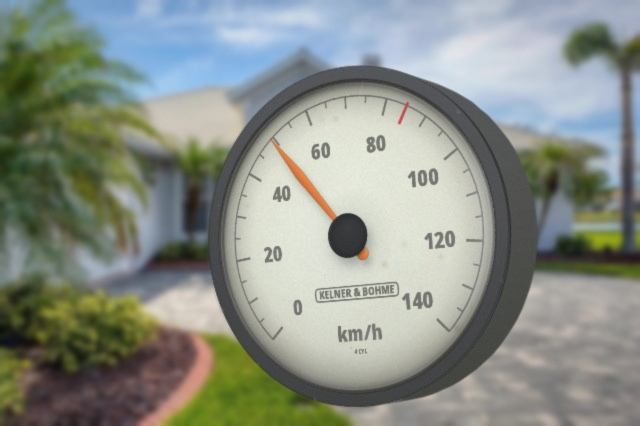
km/h 50
